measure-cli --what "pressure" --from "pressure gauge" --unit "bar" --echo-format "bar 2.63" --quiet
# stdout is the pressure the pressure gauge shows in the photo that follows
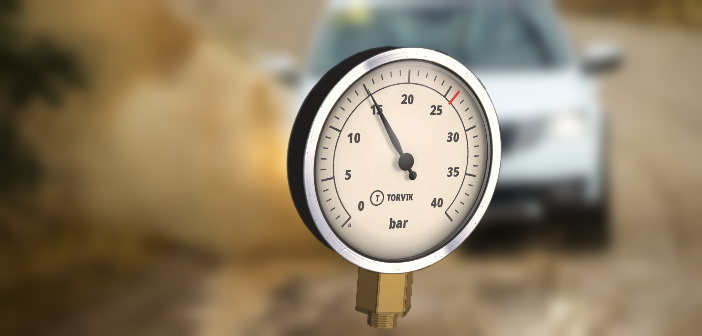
bar 15
